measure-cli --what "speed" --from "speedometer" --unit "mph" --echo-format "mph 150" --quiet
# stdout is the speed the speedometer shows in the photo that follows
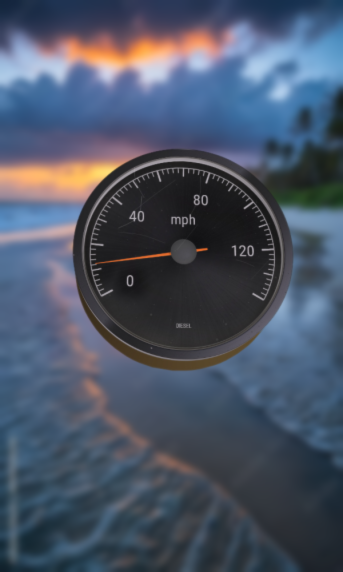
mph 12
